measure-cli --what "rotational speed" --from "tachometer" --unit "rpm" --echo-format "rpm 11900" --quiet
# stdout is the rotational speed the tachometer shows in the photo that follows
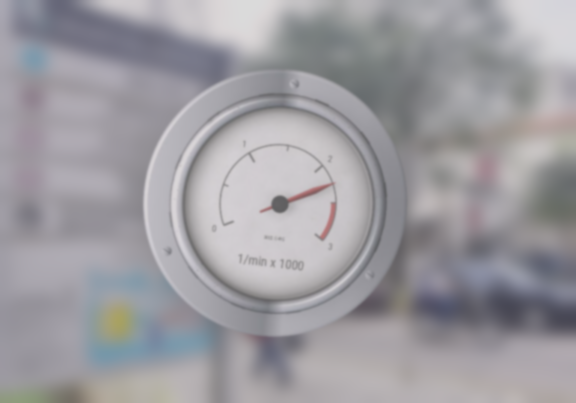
rpm 2250
